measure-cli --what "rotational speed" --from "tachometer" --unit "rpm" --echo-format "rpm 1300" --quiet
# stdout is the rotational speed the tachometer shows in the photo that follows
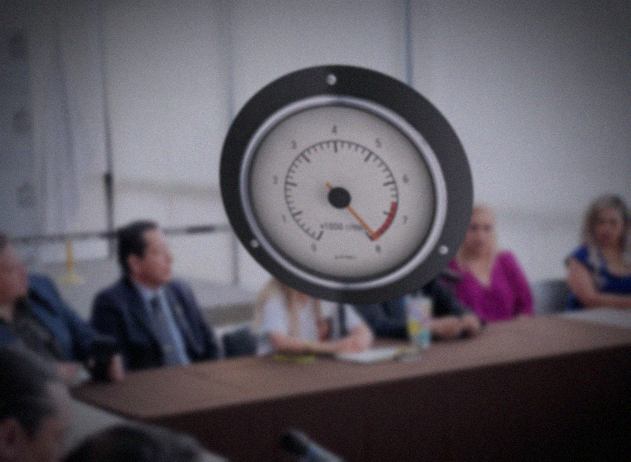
rpm 7800
